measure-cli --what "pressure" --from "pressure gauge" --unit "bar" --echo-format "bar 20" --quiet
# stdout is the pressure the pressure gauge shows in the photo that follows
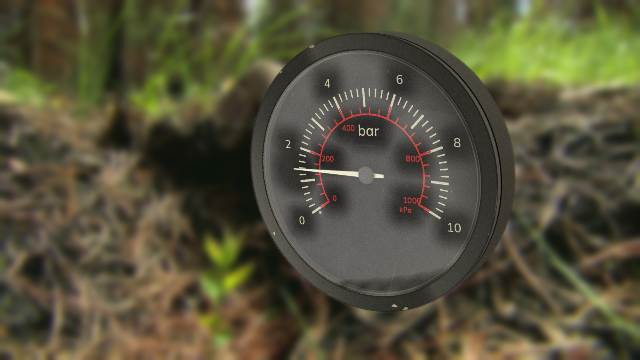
bar 1.4
